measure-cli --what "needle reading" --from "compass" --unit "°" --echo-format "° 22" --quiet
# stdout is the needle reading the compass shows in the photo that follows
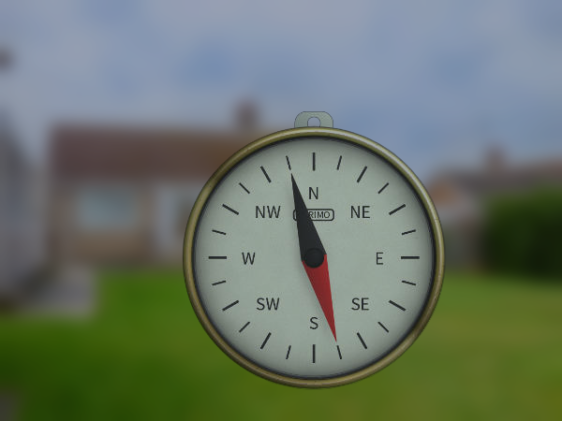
° 165
